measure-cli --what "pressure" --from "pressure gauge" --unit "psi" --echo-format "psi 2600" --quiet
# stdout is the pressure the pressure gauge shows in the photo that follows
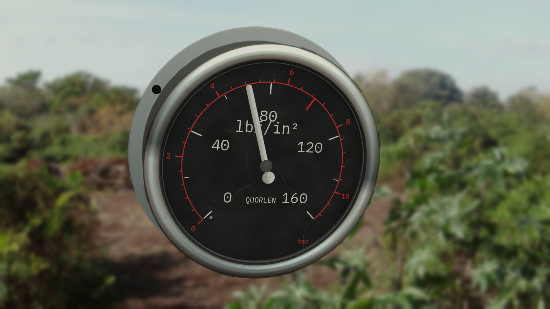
psi 70
